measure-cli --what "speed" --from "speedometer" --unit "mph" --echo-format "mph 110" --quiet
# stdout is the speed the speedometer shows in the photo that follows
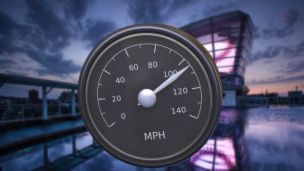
mph 105
